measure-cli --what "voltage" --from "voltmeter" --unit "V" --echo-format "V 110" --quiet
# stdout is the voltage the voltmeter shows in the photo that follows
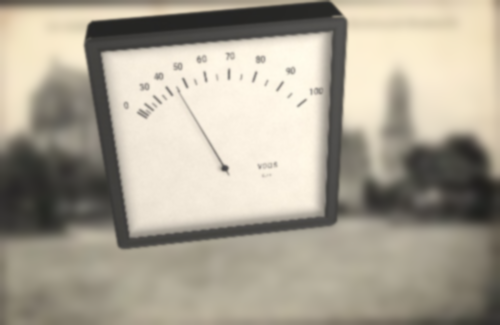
V 45
